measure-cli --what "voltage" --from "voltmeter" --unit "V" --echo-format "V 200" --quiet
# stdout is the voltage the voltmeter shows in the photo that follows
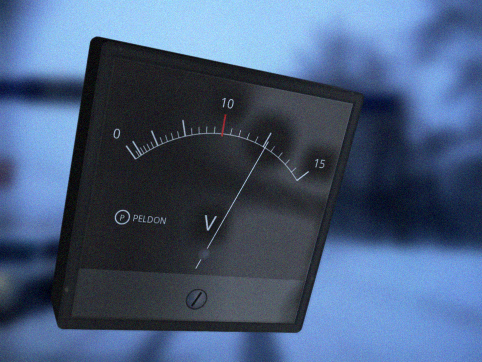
V 12.5
